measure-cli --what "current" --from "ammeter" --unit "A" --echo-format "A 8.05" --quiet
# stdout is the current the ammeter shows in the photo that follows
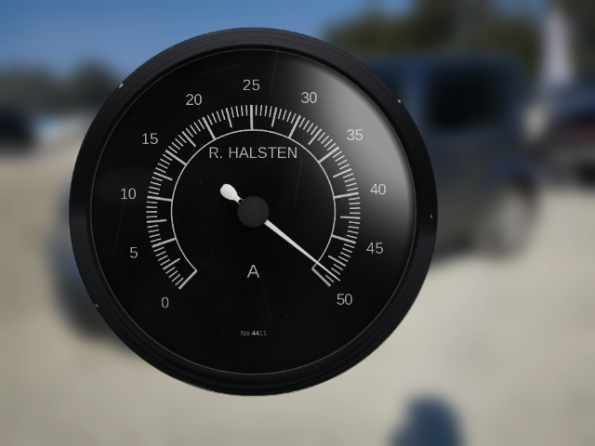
A 49
